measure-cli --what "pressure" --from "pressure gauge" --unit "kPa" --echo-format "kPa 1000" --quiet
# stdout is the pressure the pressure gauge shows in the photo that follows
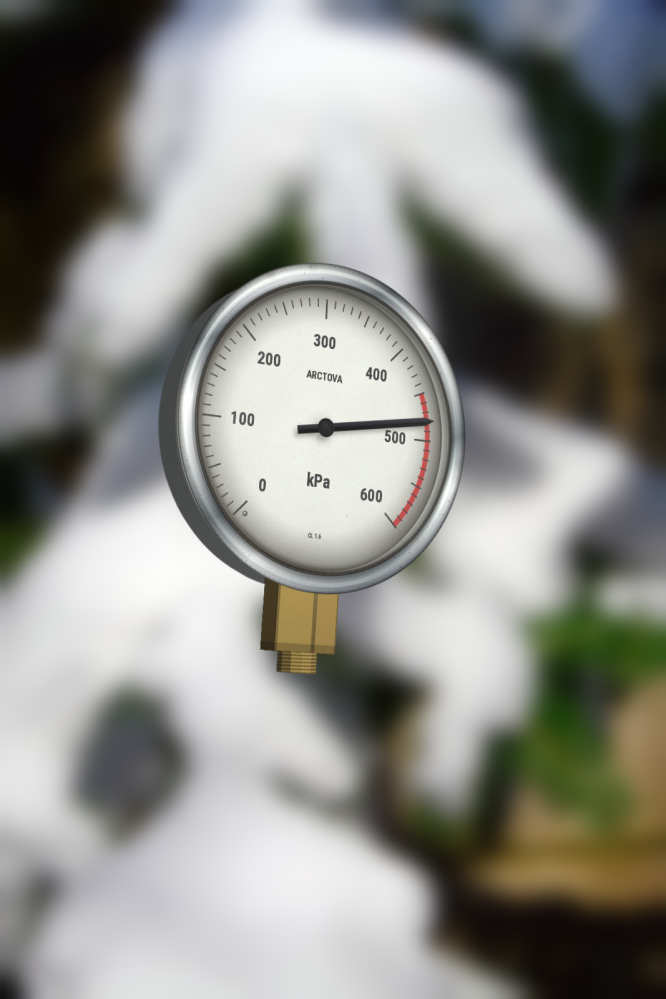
kPa 480
